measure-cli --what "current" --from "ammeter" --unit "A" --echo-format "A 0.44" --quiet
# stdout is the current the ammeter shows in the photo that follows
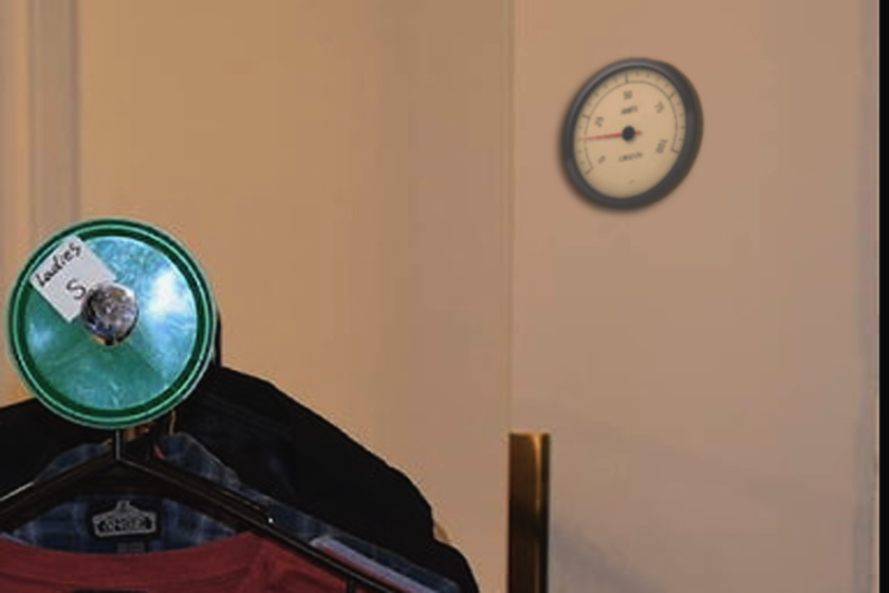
A 15
